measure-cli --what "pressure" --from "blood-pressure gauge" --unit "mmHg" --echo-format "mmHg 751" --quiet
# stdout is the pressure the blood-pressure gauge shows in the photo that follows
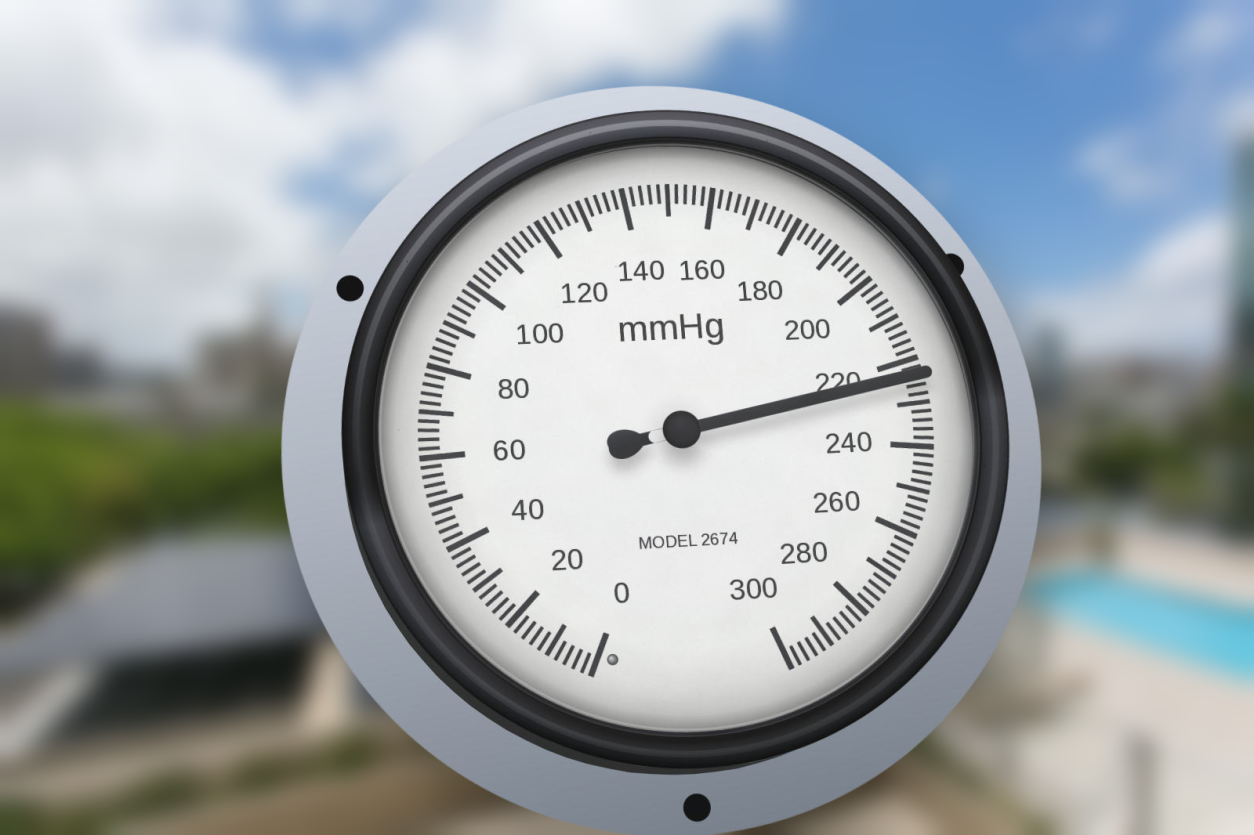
mmHg 224
